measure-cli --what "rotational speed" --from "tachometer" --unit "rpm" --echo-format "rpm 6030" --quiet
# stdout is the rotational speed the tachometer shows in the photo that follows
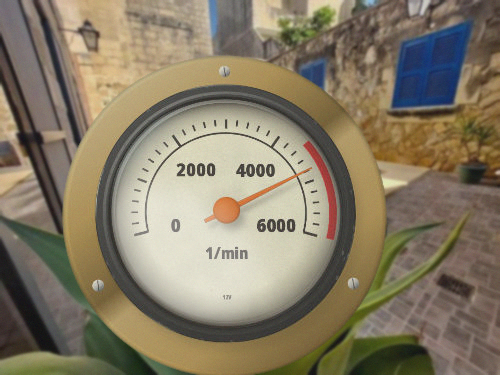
rpm 4800
